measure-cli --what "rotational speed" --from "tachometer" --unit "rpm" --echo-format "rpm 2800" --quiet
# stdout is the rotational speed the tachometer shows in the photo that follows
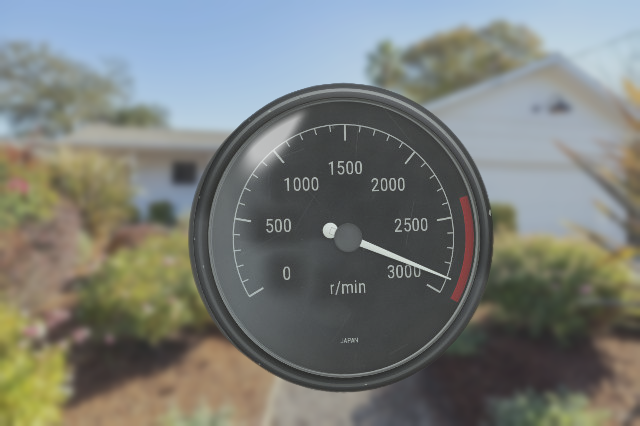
rpm 2900
